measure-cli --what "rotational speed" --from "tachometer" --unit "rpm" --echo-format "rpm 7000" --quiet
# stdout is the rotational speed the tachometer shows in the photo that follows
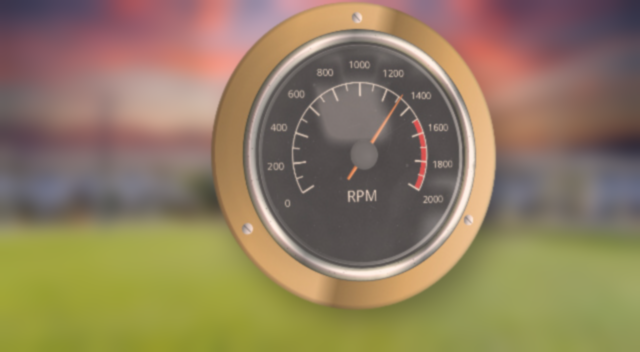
rpm 1300
